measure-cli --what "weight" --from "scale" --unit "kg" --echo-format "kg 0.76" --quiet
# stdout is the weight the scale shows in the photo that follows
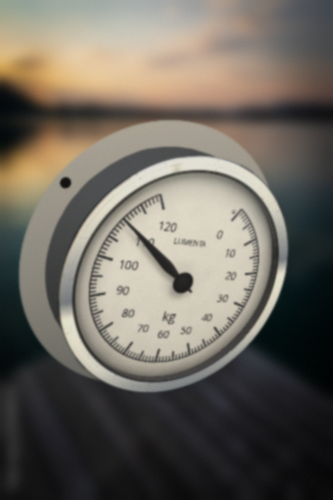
kg 110
